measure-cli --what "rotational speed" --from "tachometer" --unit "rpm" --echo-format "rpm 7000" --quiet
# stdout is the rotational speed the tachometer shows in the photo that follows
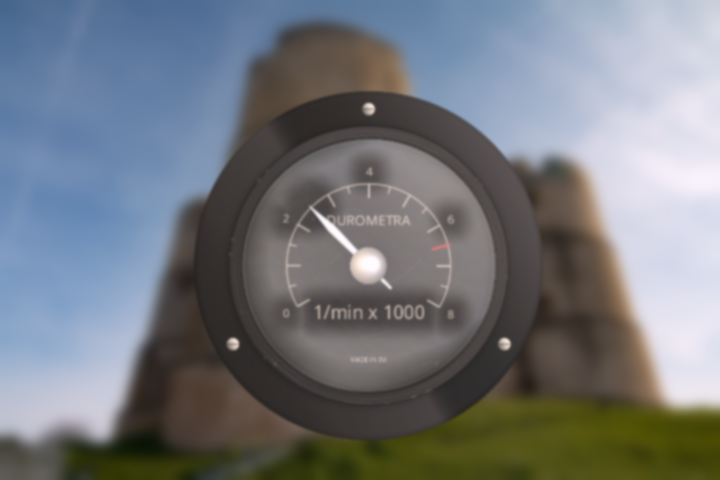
rpm 2500
